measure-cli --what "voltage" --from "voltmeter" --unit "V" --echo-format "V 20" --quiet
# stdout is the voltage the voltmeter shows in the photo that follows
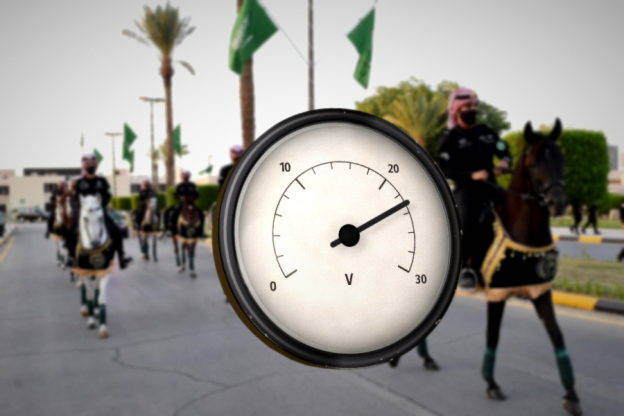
V 23
